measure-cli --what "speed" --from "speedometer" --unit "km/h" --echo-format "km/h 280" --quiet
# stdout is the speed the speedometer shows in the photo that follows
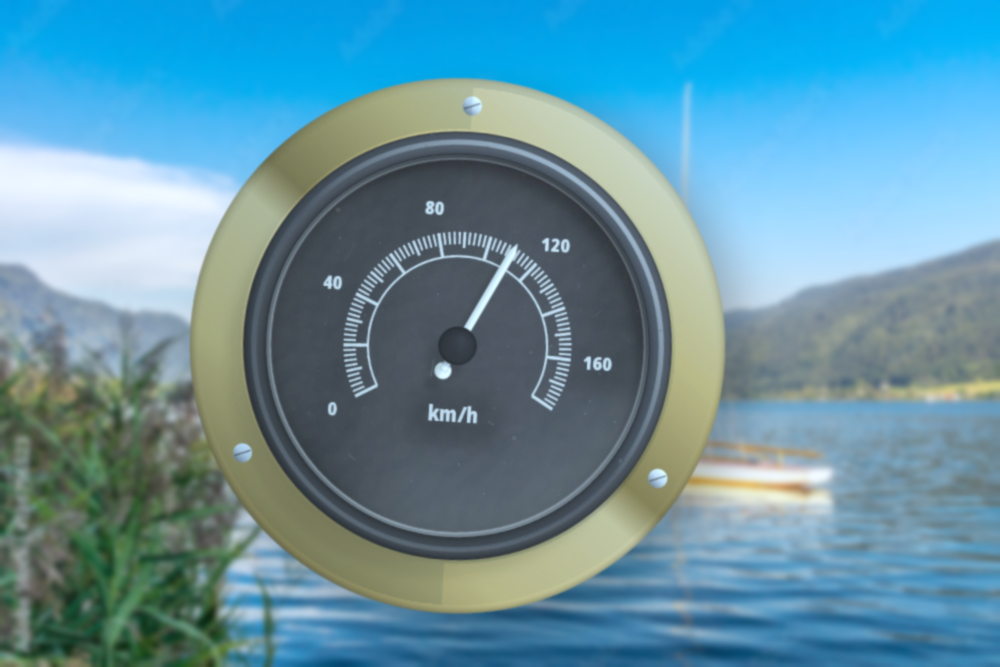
km/h 110
